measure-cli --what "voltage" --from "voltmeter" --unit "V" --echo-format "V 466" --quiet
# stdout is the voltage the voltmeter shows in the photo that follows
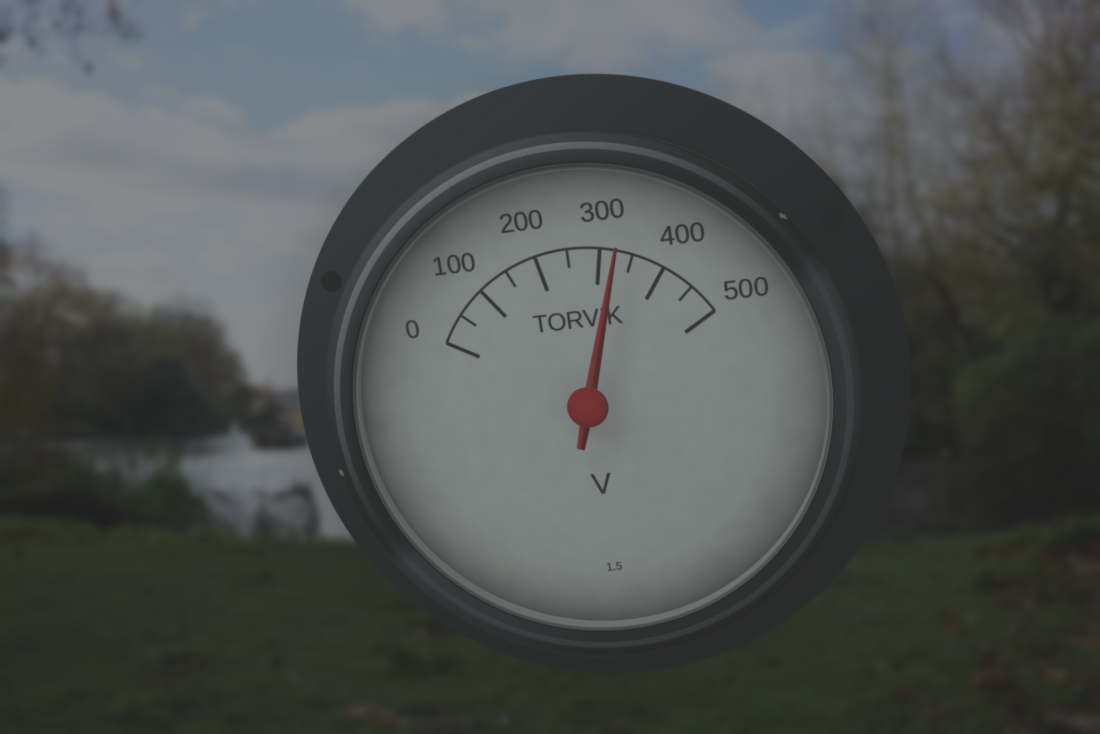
V 325
